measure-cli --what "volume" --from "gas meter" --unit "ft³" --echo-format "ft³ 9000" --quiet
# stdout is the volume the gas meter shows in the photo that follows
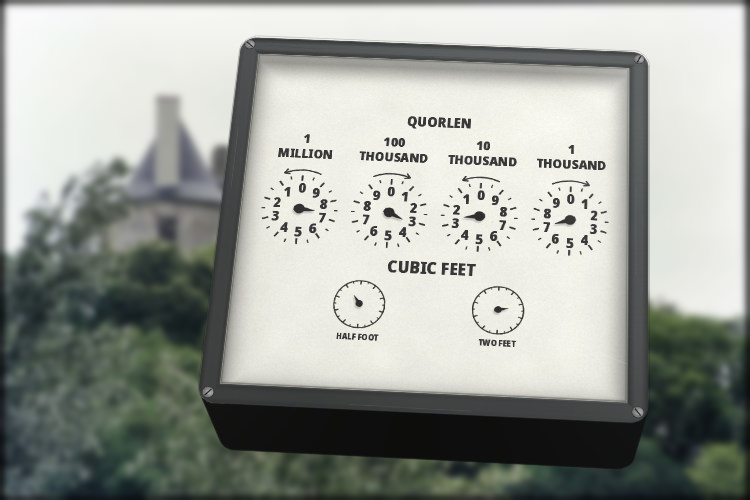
ft³ 732700
